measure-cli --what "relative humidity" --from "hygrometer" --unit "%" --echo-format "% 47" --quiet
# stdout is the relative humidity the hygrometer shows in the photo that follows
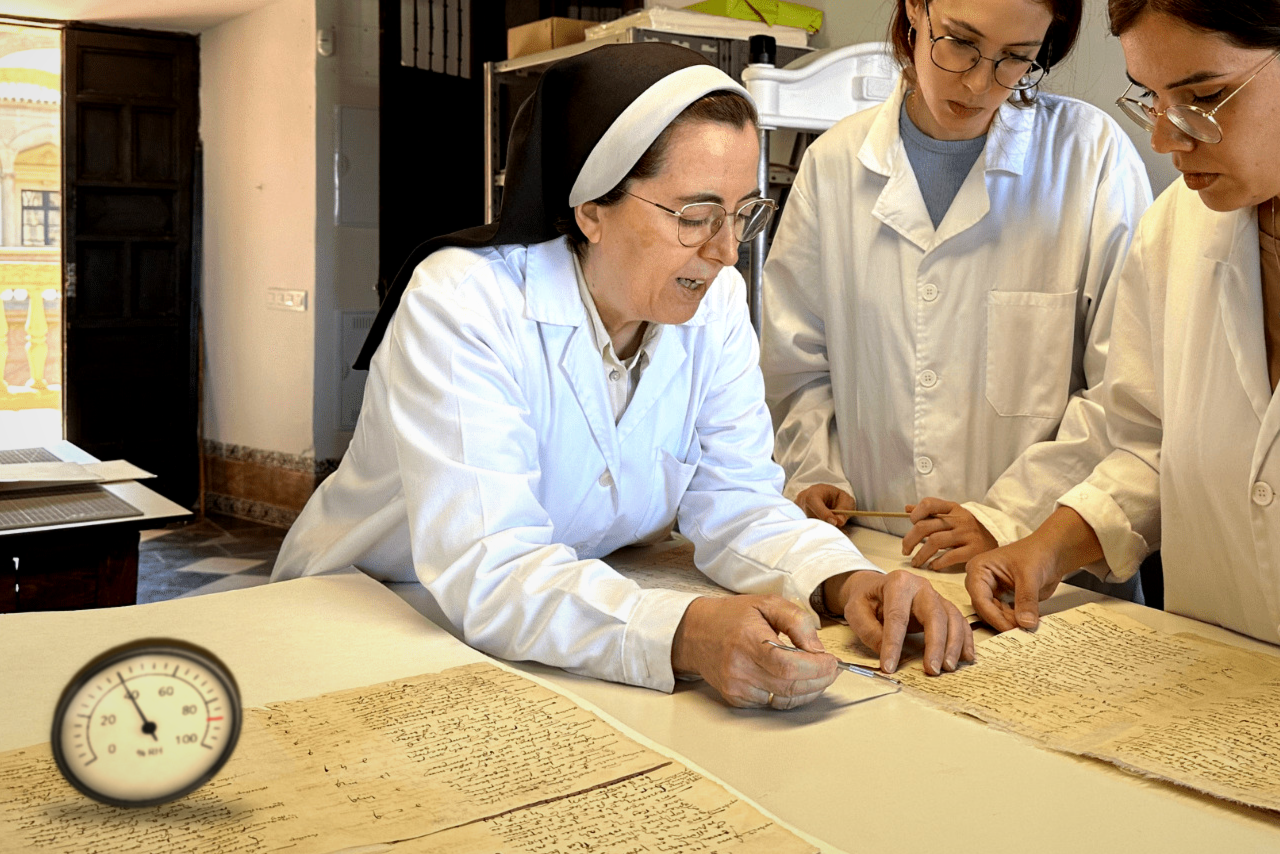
% 40
